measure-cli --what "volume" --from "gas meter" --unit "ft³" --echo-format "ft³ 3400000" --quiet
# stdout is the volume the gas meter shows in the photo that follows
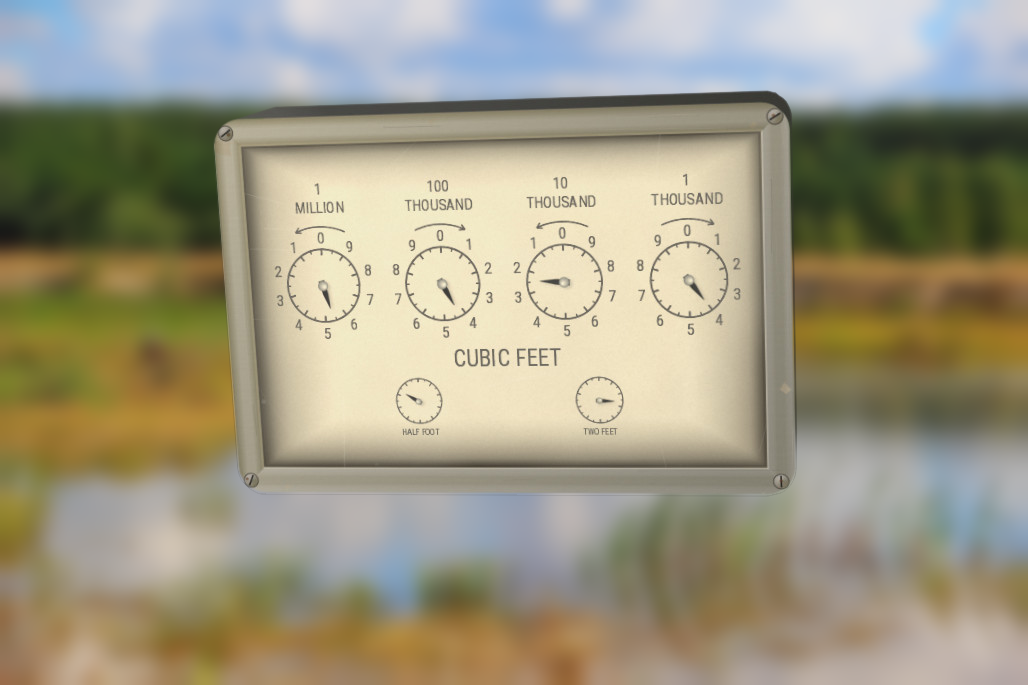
ft³ 542400
